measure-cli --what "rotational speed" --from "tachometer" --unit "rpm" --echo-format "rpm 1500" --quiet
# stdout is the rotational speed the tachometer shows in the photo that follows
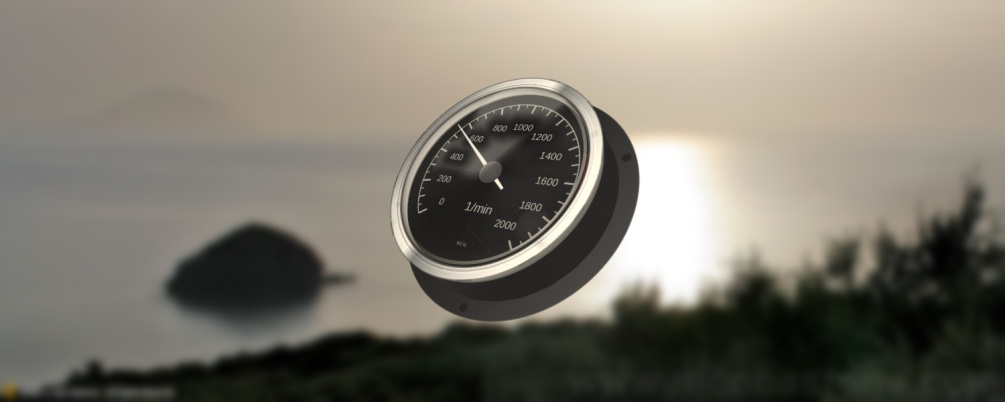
rpm 550
